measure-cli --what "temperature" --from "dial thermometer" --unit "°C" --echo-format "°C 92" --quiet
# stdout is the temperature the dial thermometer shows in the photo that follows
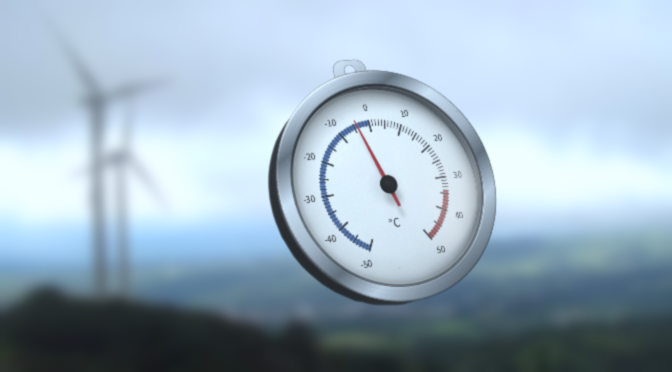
°C -5
